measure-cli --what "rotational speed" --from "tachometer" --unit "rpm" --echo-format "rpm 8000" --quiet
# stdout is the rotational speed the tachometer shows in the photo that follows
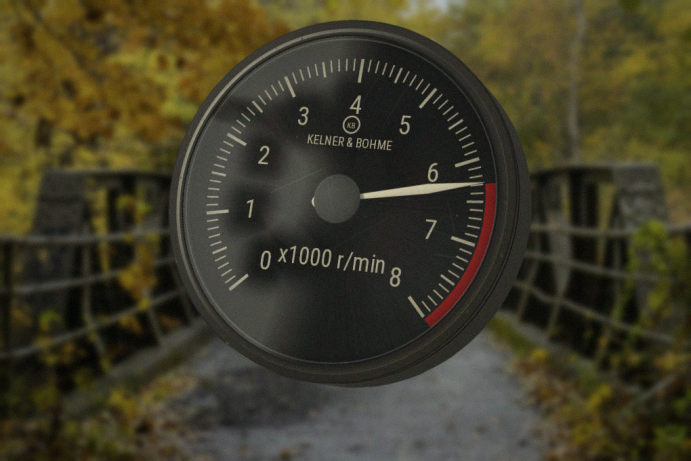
rpm 6300
